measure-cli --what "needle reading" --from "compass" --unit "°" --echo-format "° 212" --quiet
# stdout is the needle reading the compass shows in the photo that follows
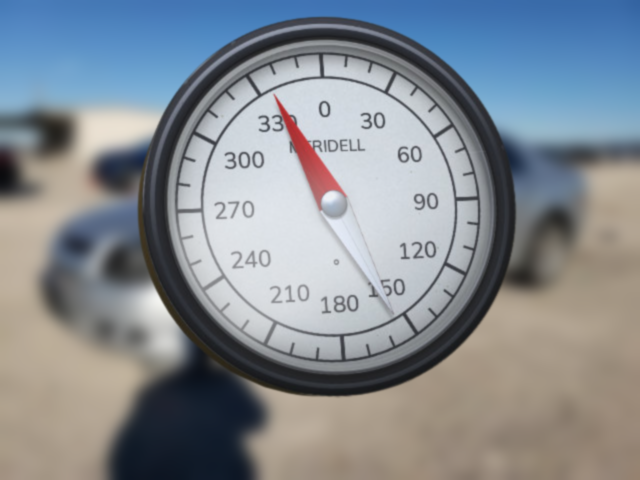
° 335
